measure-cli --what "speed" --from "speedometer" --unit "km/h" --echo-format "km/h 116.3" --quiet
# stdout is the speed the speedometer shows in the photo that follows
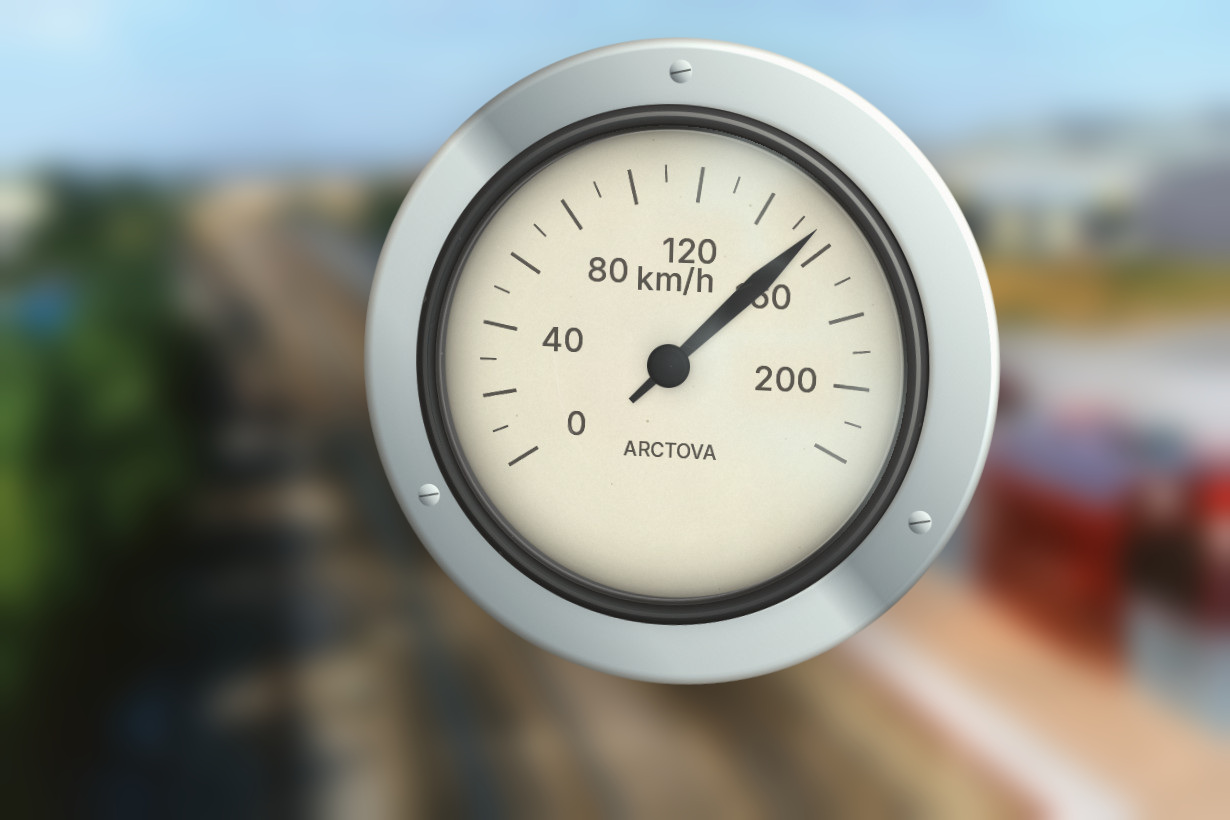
km/h 155
